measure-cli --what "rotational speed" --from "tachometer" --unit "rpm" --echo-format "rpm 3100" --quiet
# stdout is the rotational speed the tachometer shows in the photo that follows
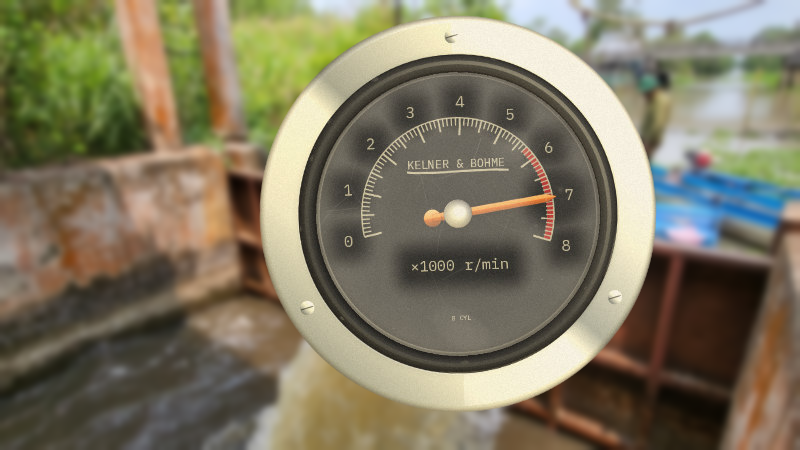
rpm 7000
